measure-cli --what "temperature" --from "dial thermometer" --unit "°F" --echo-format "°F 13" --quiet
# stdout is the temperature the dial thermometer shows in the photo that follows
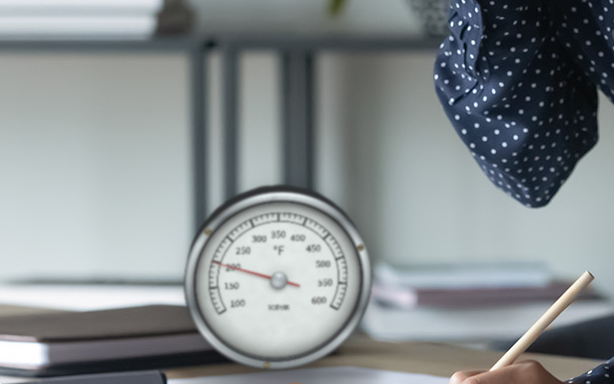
°F 200
